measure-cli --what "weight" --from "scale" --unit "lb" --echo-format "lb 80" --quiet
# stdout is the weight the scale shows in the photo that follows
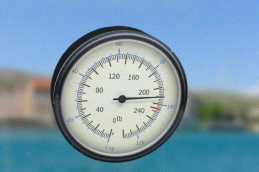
lb 210
